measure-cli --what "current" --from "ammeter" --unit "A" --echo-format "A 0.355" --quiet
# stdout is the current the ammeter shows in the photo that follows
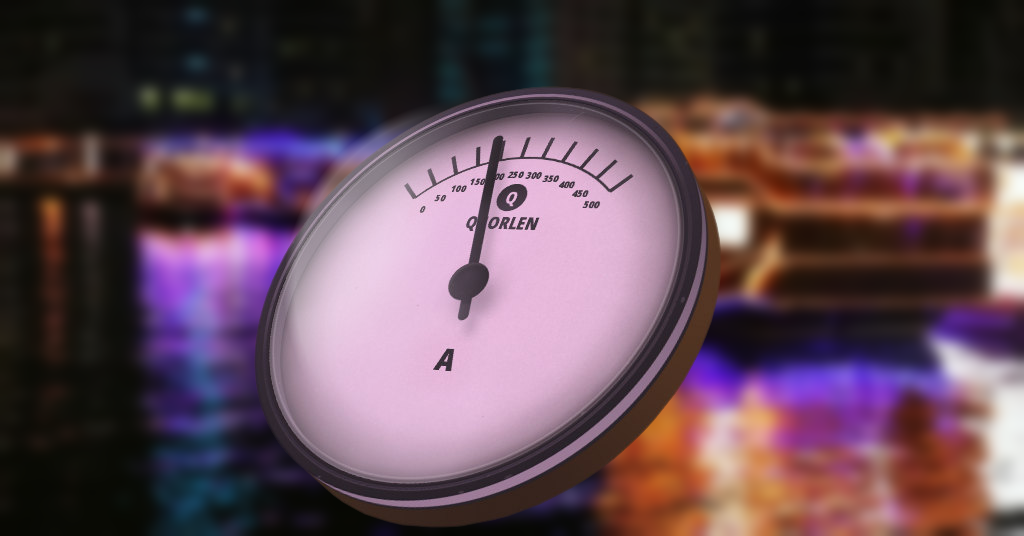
A 200
